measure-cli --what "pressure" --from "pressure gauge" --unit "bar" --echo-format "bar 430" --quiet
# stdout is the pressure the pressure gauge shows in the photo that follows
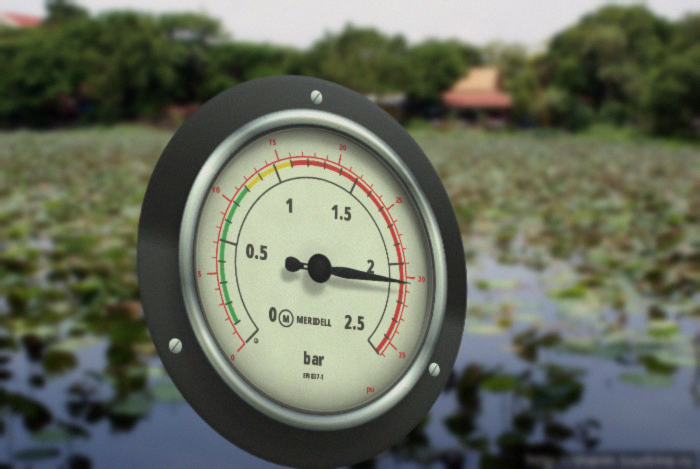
bar 2.1
